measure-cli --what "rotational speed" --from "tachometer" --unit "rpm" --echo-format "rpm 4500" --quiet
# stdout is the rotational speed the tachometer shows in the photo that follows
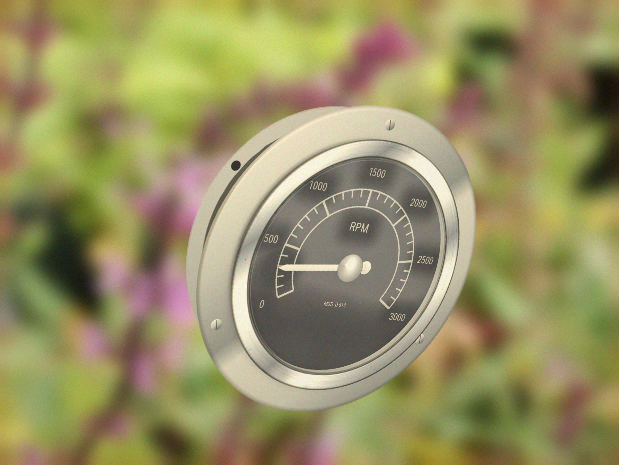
rpm 300
